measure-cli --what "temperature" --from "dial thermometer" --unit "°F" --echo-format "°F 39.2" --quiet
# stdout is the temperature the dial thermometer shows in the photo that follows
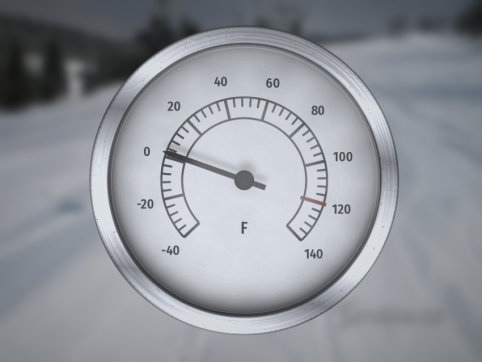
°F 2
